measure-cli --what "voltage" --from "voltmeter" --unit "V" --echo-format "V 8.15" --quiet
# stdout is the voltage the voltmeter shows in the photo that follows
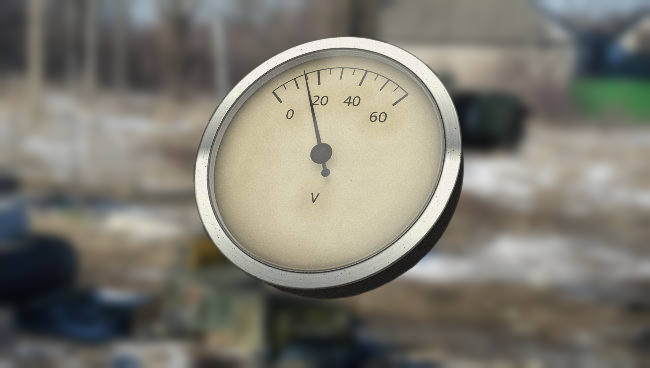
V 15
